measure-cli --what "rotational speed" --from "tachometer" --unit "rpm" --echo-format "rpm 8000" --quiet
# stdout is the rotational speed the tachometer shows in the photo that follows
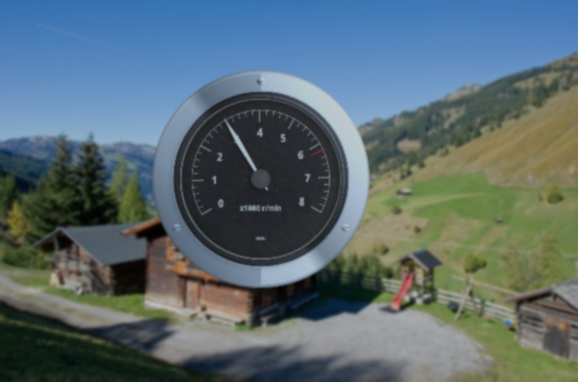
rpm 3000
